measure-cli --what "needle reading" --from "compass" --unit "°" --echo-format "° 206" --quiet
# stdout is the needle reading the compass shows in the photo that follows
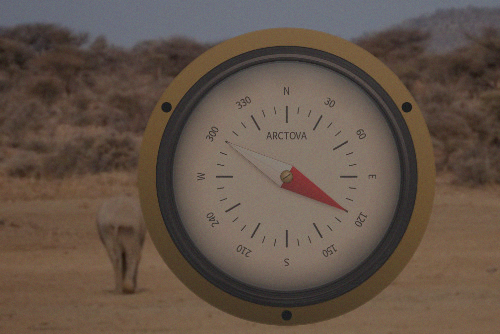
° 120
